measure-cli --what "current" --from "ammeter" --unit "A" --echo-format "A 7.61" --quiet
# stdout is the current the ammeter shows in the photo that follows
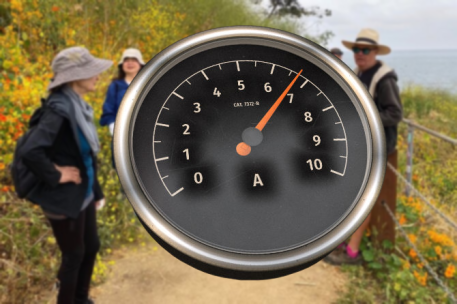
A 6.75
